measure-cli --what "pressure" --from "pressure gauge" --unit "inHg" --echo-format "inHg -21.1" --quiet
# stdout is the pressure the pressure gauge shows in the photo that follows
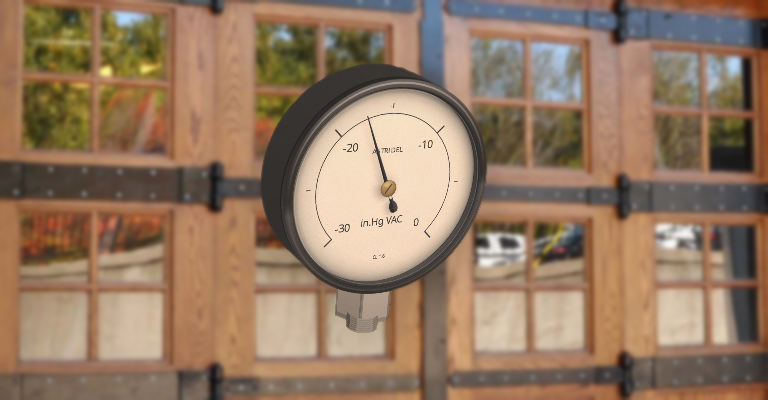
inHg -17.5
